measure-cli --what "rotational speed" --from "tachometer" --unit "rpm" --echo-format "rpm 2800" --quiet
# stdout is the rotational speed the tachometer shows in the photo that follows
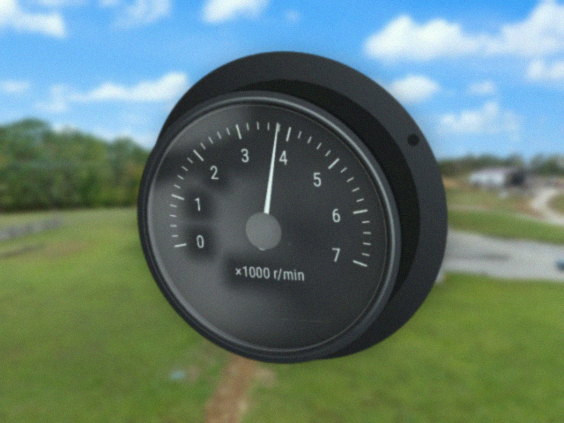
rpm 3800
